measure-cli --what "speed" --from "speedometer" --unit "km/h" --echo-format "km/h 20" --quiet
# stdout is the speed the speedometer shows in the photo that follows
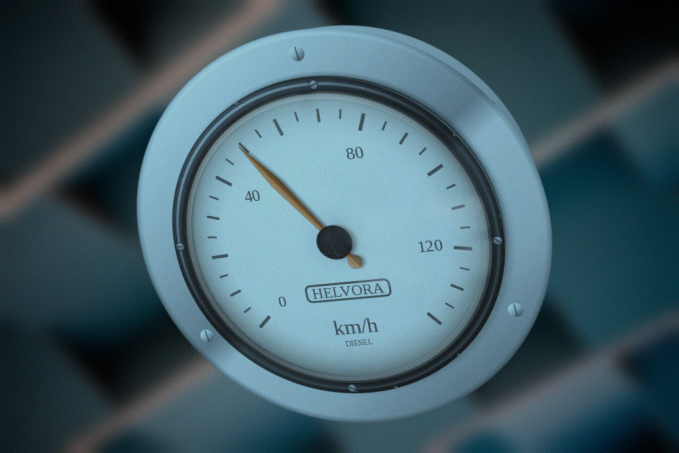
km/h 50
